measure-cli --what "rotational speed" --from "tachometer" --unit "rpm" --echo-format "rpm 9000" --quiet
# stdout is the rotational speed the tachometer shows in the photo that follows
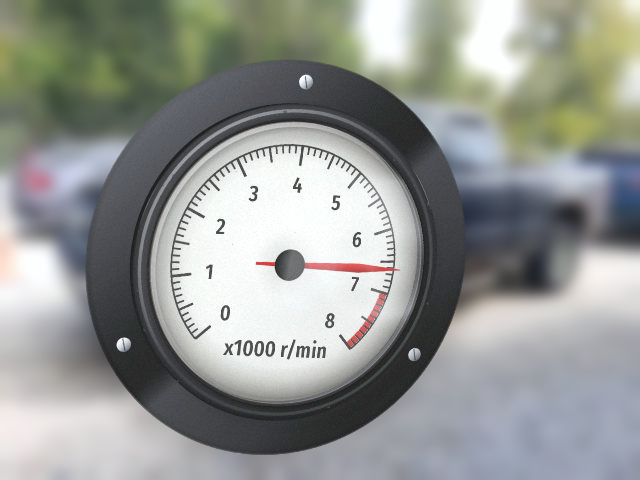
rpm 6600
